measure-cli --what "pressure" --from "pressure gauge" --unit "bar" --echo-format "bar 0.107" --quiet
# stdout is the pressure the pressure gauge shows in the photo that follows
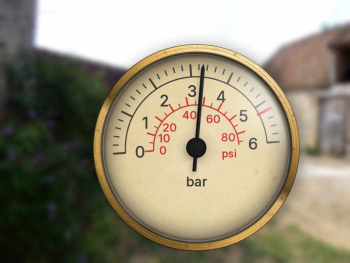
bar 3.3
